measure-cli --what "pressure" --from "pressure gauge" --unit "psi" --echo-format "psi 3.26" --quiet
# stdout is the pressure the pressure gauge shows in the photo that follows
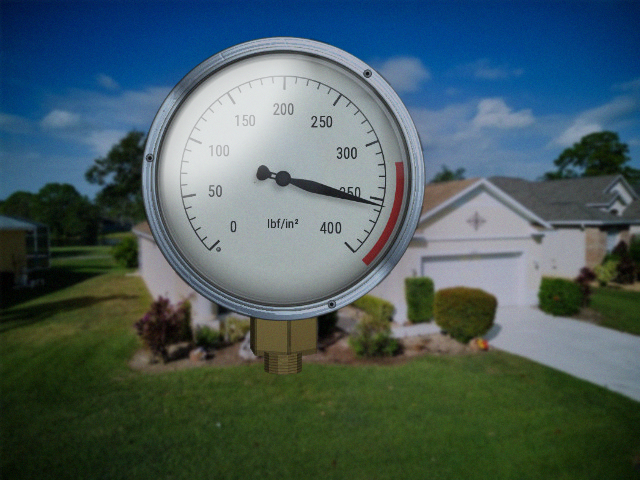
psi 355
